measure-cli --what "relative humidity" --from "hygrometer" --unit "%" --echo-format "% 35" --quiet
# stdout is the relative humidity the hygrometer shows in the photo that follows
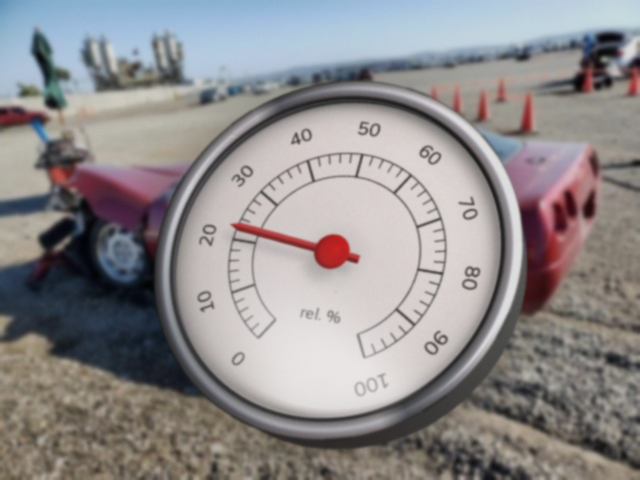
% 22
